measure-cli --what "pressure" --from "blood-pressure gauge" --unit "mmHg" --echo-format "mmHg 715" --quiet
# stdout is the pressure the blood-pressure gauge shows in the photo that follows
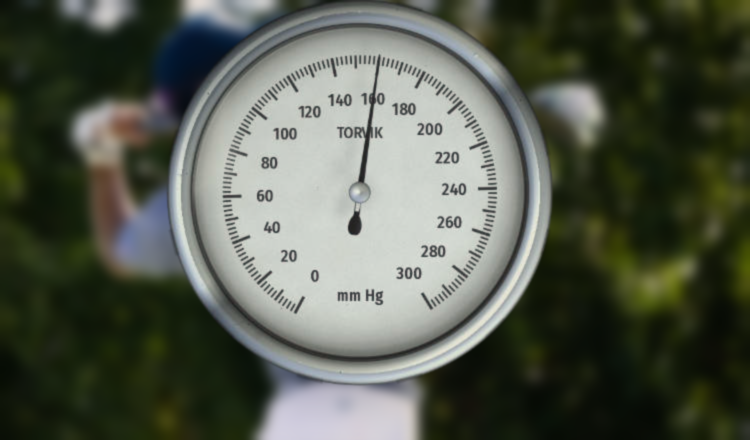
mmHg 160
